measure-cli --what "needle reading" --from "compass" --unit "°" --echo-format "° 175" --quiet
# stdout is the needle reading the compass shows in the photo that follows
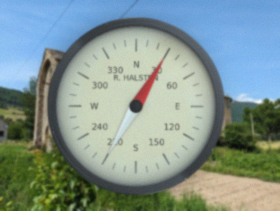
° 30
